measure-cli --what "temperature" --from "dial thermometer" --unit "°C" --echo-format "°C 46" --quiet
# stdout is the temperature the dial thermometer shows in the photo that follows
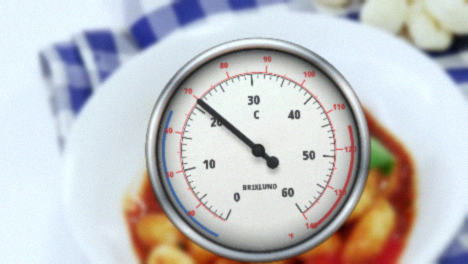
°C 21
